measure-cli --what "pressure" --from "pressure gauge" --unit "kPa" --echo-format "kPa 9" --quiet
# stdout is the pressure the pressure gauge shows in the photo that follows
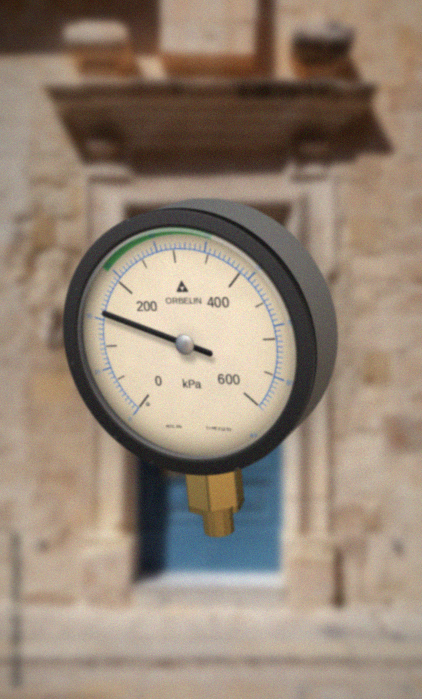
kPa 150
